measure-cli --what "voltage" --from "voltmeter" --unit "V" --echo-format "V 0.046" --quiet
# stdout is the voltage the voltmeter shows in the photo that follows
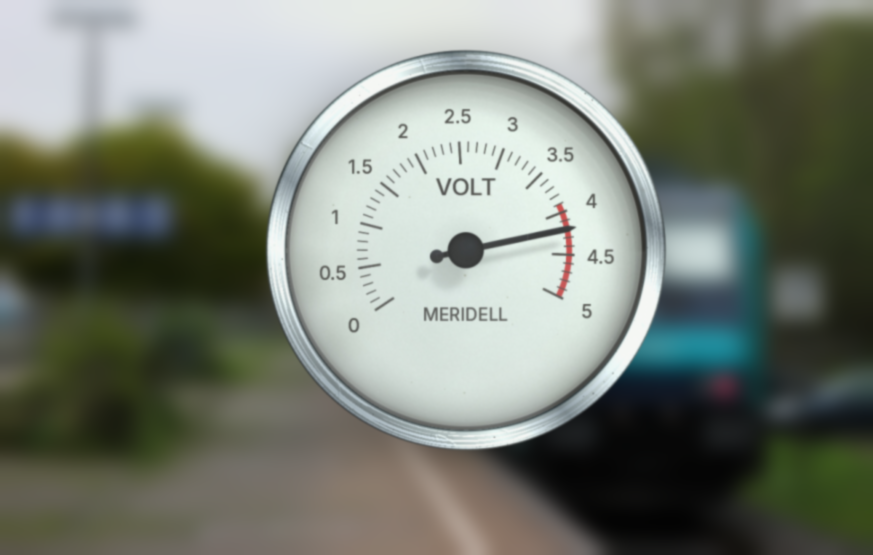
V 4.2
